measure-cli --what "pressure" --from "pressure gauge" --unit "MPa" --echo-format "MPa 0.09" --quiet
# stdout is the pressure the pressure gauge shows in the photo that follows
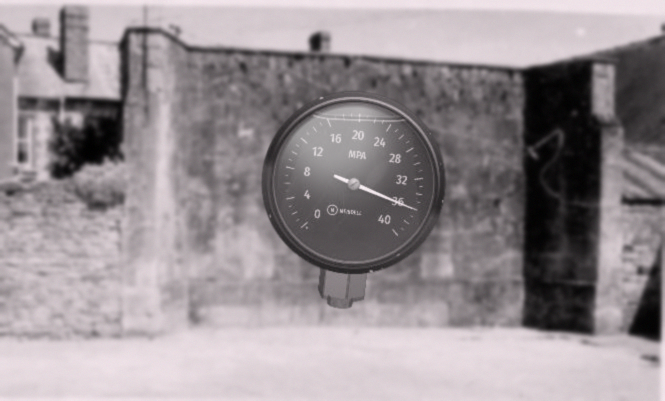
MPa 36
